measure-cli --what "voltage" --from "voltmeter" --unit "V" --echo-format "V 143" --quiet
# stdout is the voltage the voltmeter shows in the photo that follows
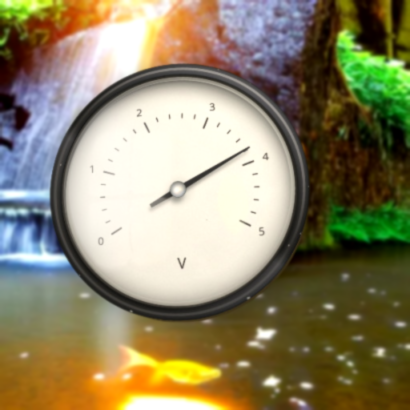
V 3.8
